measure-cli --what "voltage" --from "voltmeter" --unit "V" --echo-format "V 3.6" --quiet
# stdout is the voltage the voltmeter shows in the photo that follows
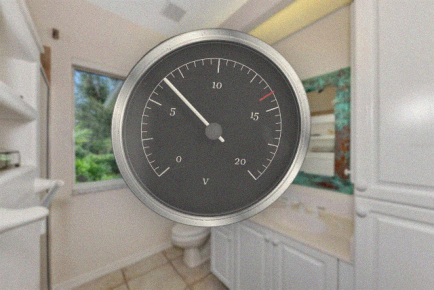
V 6.5
